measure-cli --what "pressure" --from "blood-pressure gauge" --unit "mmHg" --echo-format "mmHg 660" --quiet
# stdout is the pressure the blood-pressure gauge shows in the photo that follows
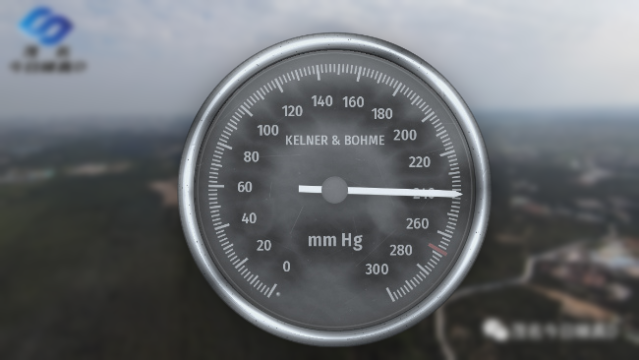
mmHg 240
